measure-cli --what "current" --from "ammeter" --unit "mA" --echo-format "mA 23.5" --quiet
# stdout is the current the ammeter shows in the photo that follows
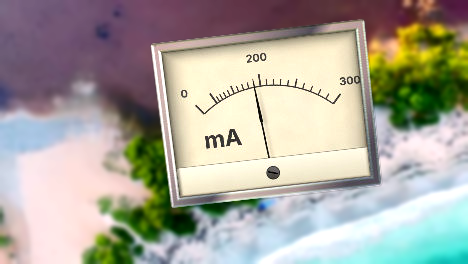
mA 190
